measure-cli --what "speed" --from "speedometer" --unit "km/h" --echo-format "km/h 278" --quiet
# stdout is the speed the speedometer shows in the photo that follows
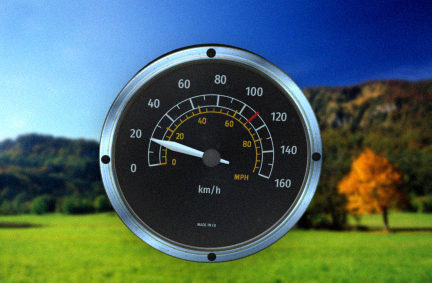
km/h 20
